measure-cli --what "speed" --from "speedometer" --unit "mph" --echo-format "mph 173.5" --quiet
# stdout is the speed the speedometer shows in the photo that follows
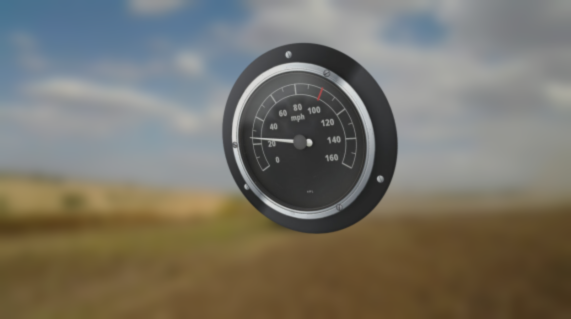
mph 25
